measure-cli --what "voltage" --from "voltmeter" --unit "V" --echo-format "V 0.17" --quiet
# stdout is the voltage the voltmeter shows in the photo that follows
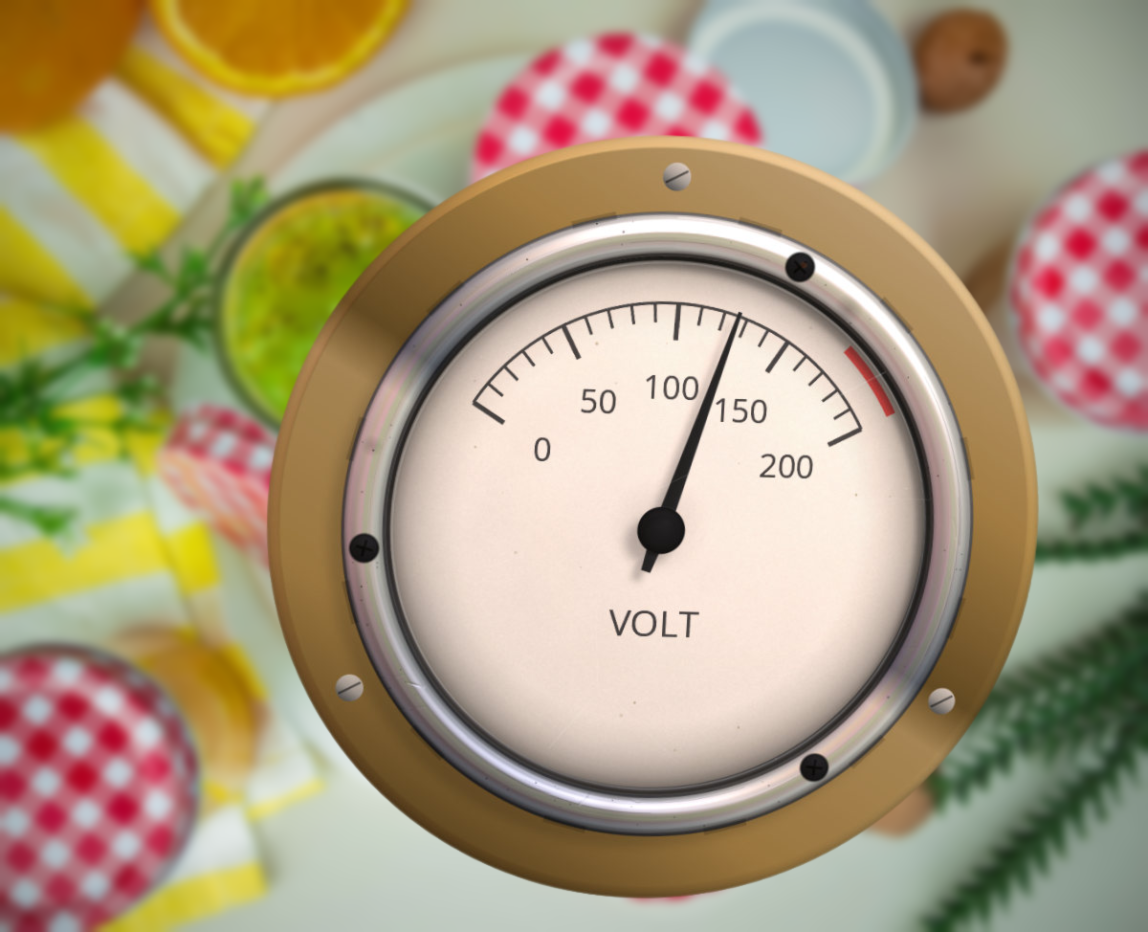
V 125
